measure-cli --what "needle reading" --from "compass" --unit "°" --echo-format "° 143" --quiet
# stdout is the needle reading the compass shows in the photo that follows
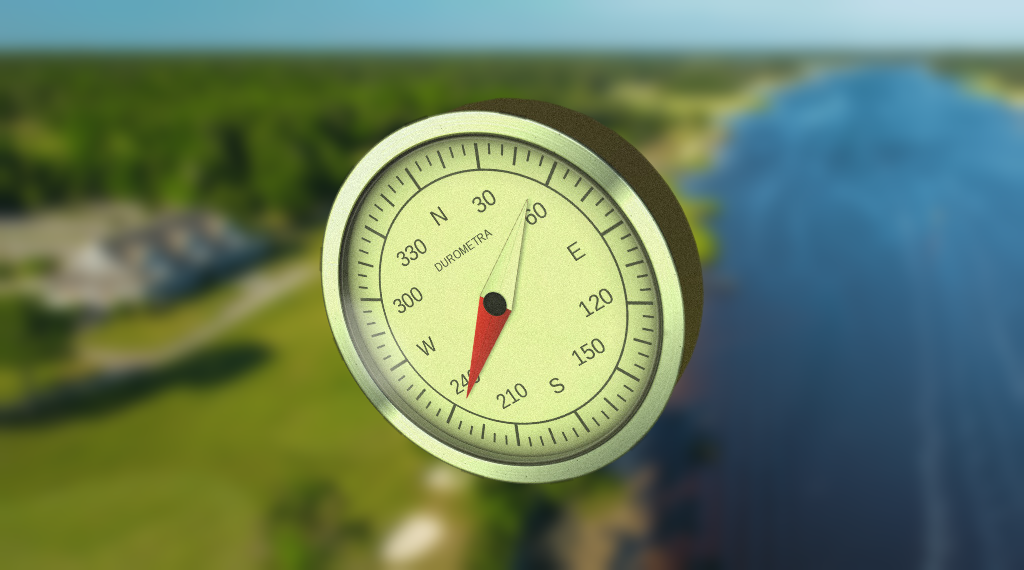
° 235
